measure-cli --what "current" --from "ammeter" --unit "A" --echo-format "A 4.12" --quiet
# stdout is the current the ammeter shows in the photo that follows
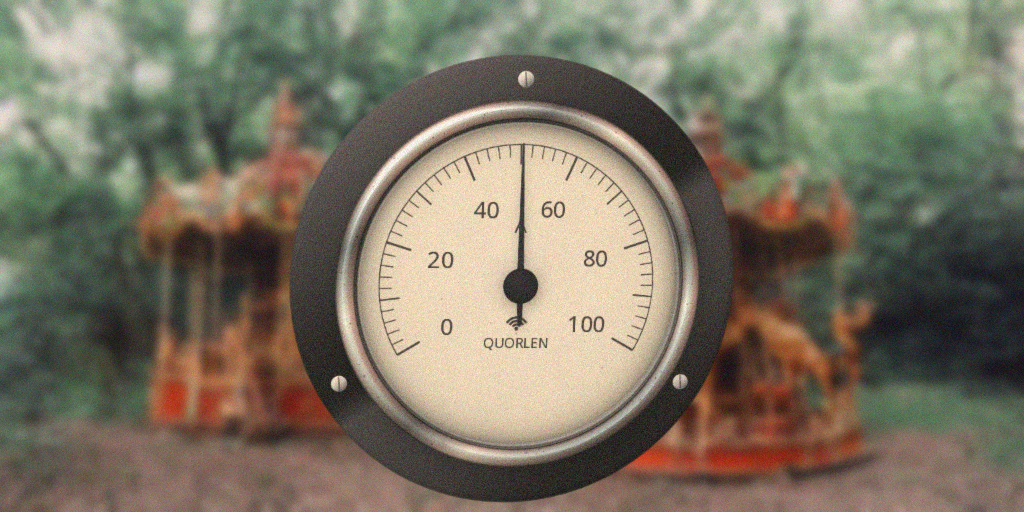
A 50
